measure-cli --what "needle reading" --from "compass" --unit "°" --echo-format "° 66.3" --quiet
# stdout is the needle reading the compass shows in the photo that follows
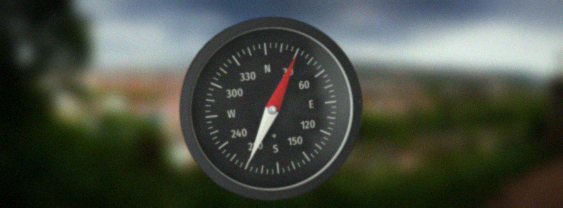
° 30
